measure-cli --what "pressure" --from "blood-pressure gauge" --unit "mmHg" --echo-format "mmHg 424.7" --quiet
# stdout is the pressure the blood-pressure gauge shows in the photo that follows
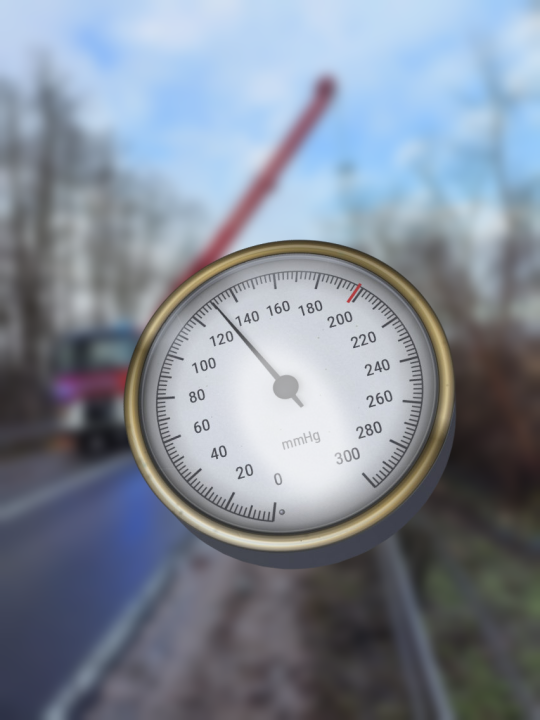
mmHg 130
